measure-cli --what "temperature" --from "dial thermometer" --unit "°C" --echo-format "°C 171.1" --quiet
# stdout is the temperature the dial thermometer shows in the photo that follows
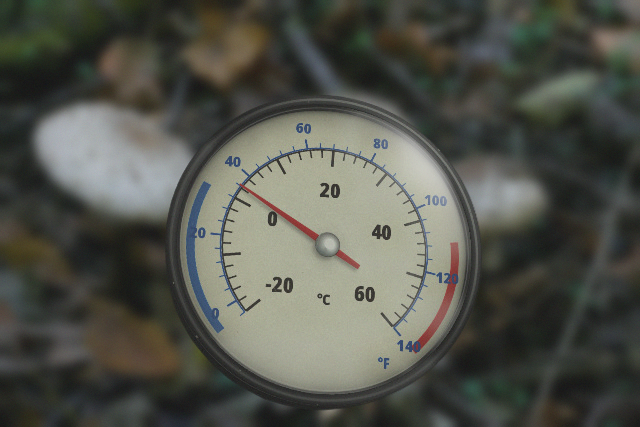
°C 2
